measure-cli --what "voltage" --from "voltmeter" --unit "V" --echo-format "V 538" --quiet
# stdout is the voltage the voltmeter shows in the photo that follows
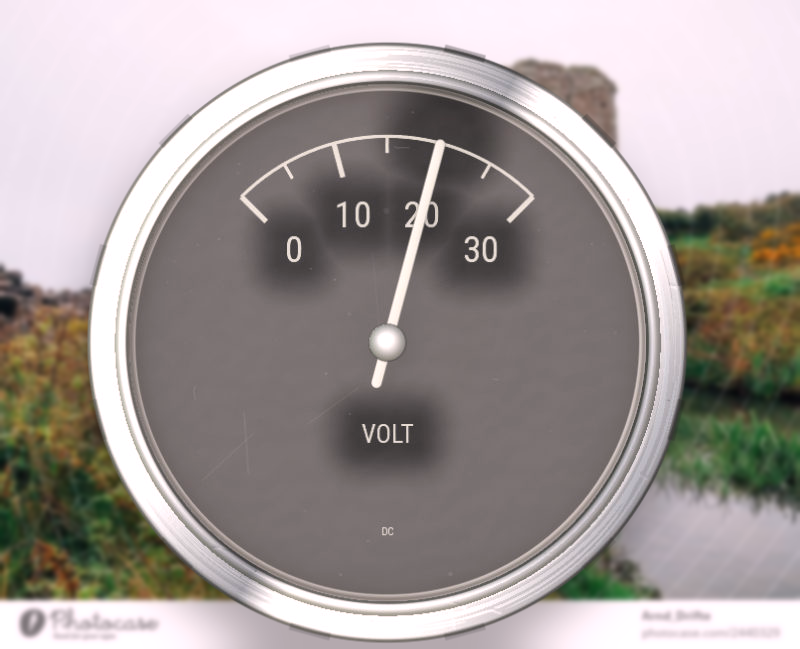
V 20
